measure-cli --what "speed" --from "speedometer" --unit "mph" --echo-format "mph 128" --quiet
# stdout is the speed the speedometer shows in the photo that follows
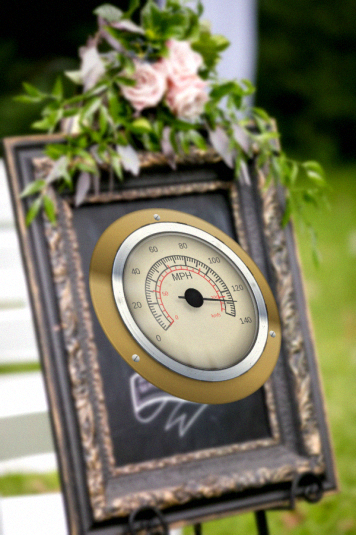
mph 130
